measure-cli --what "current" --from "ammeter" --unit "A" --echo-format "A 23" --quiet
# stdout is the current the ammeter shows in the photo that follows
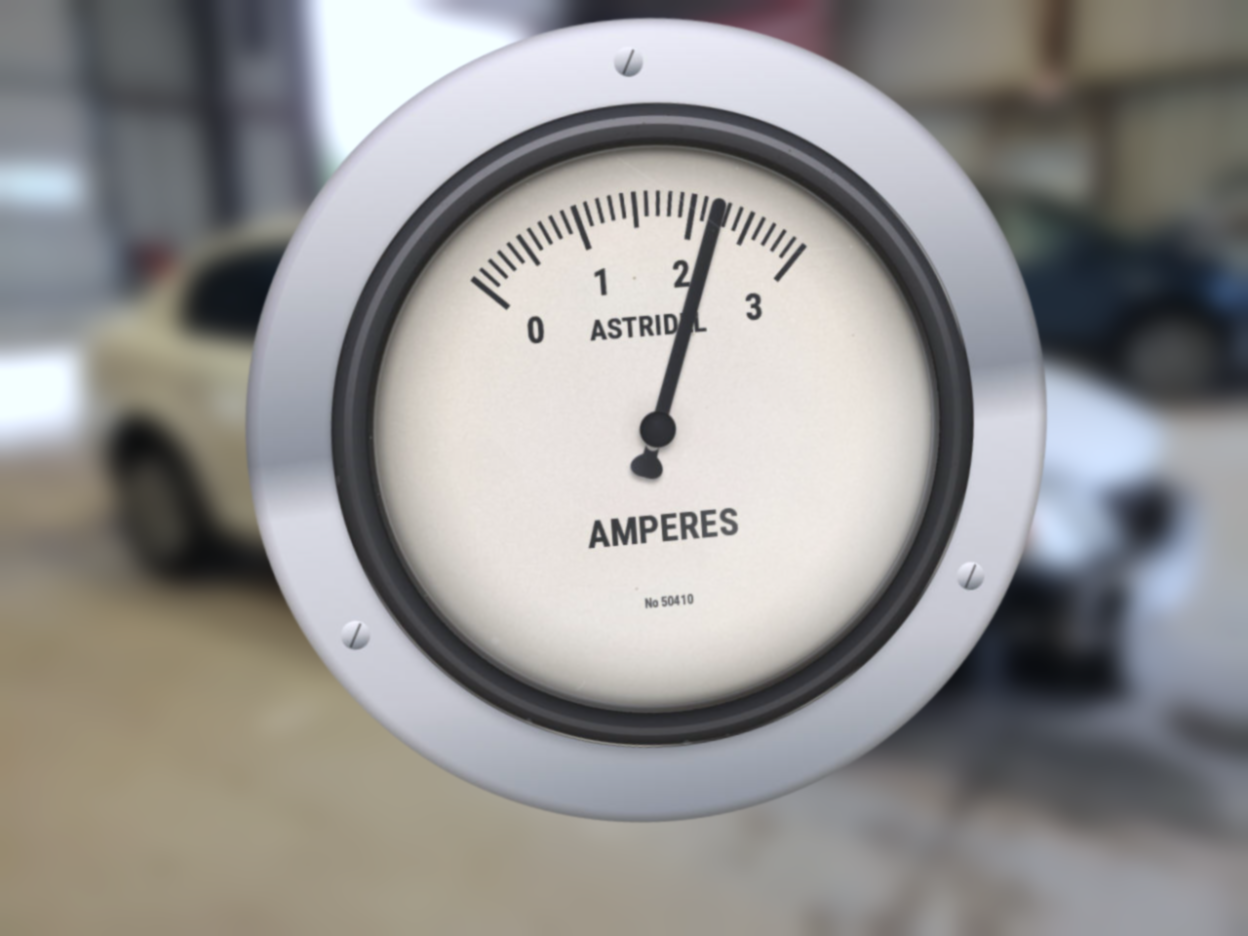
A 2.2
